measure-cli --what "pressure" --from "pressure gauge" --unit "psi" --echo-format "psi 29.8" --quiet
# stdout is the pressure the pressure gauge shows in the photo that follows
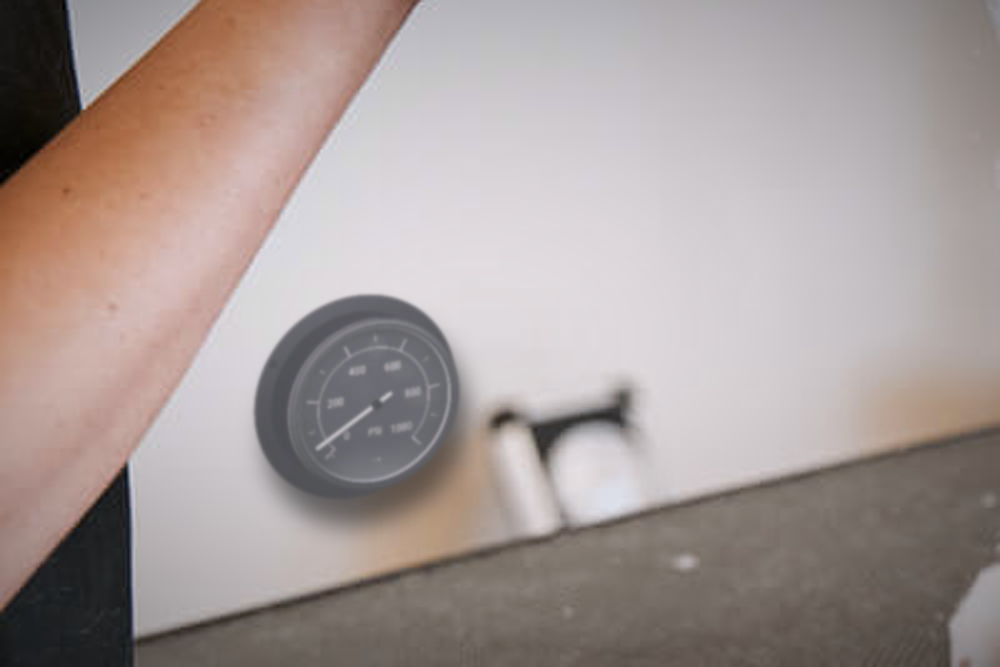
psi 50
